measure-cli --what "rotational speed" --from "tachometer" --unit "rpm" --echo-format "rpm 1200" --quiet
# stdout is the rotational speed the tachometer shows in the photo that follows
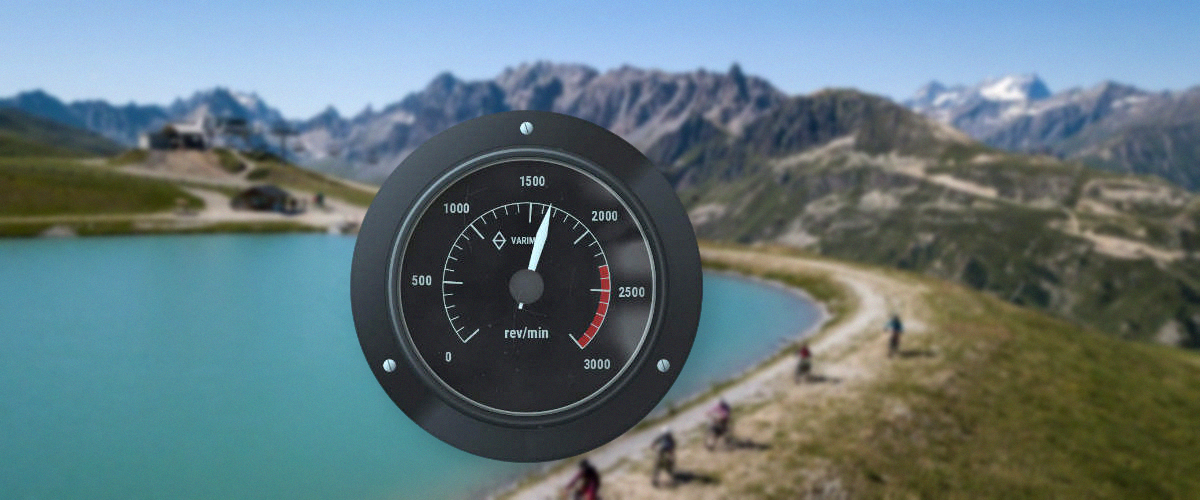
rpm 1650
